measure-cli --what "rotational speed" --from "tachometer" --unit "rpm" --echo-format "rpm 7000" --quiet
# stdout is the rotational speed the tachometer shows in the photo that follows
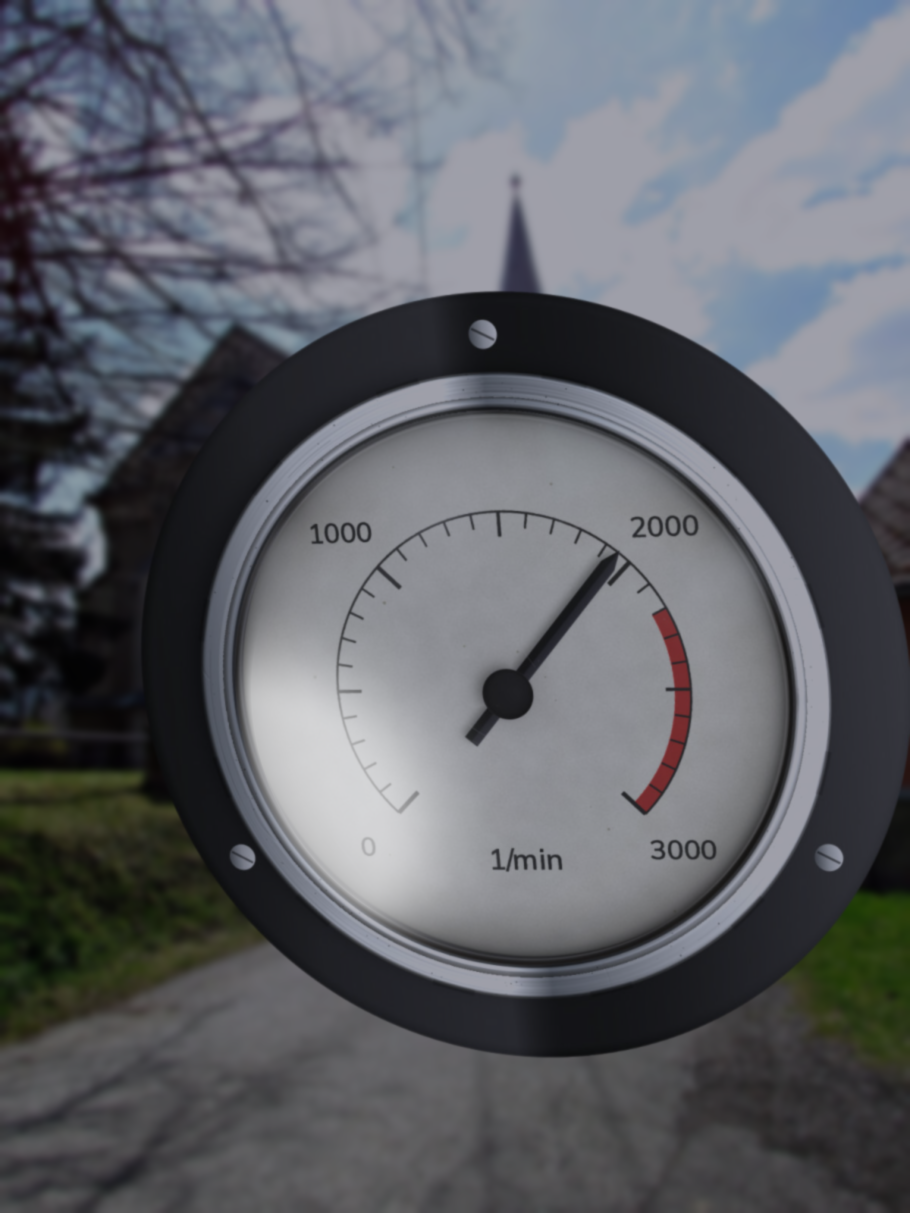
rpm 1950
